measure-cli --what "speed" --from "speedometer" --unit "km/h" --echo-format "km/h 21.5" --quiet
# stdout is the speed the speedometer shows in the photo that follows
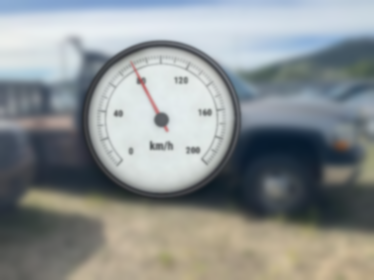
km/h 80
